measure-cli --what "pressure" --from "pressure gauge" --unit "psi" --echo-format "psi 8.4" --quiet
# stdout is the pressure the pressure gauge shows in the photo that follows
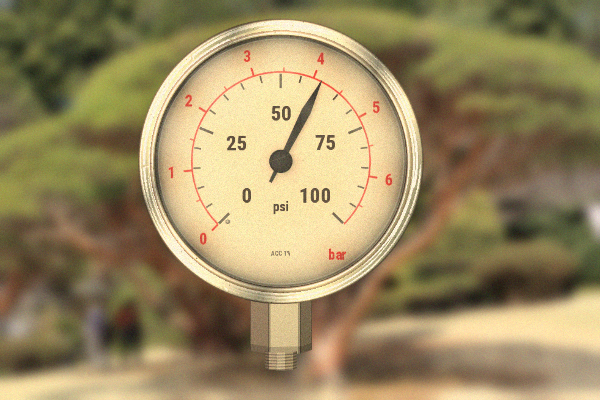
psi 60
